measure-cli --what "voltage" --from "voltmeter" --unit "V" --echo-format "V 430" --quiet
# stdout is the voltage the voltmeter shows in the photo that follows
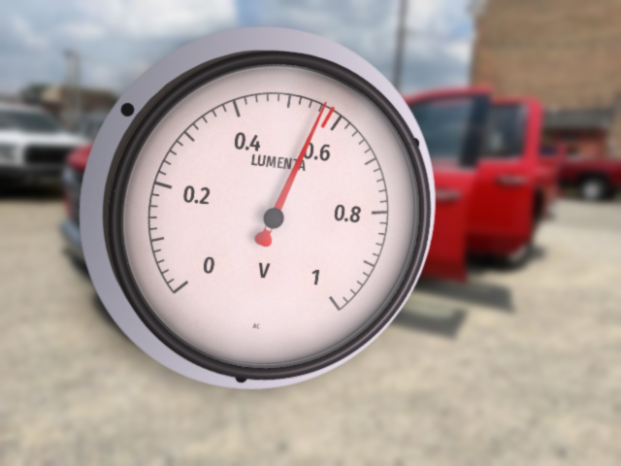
V 0.56
